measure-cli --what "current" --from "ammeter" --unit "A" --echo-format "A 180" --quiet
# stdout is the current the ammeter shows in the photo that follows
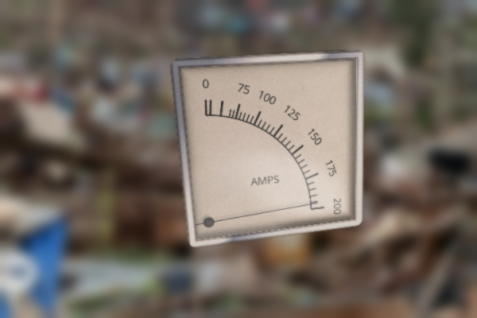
A 195
